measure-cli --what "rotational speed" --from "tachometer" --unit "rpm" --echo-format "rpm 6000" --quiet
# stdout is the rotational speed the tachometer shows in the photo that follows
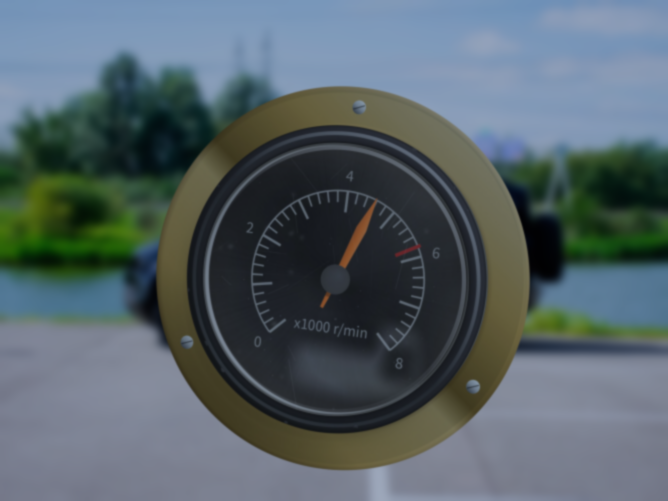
rpm 4600
